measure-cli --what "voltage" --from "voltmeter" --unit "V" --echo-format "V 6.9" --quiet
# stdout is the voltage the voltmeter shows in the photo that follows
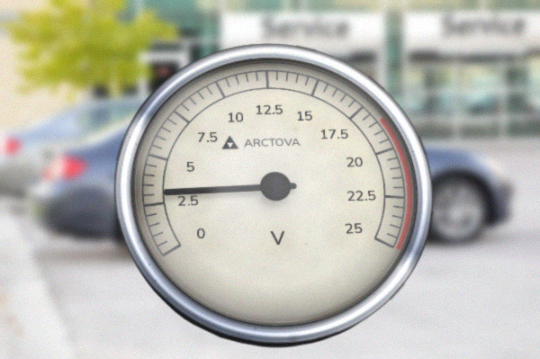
V 3
